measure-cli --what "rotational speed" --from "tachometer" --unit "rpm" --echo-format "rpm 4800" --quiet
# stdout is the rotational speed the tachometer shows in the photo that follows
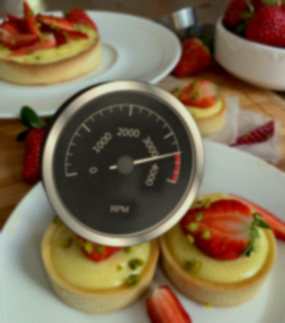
rpm 3400
